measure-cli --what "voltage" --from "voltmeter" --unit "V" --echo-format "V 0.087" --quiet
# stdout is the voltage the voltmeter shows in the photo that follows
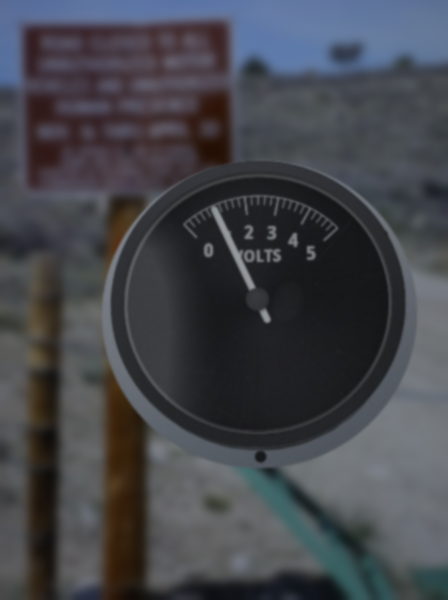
V 1
